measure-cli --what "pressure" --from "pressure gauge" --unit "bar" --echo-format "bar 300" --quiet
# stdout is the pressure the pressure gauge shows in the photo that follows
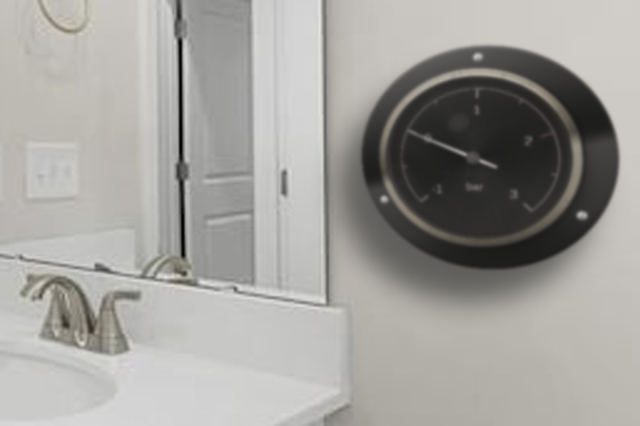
bar 0
